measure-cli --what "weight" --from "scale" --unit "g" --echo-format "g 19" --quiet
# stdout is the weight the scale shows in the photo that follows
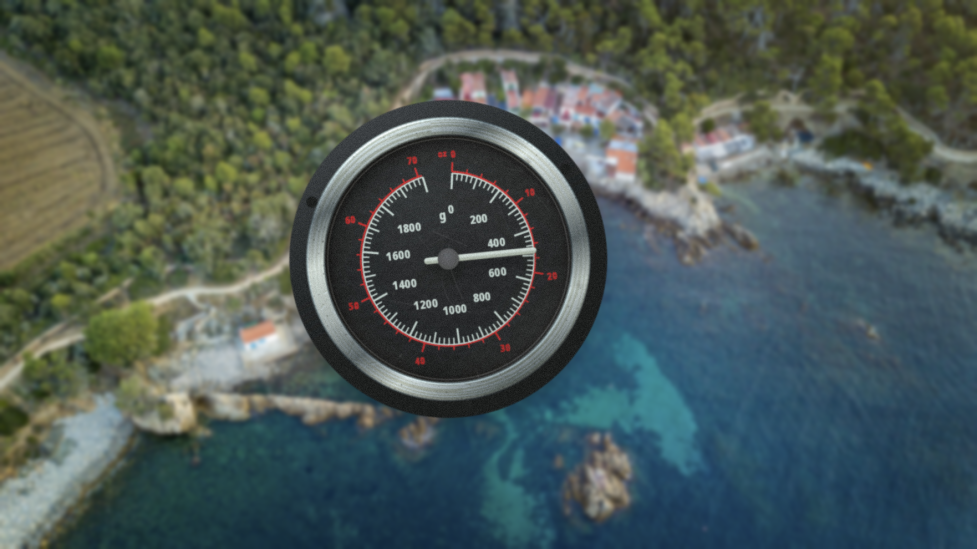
g 480
